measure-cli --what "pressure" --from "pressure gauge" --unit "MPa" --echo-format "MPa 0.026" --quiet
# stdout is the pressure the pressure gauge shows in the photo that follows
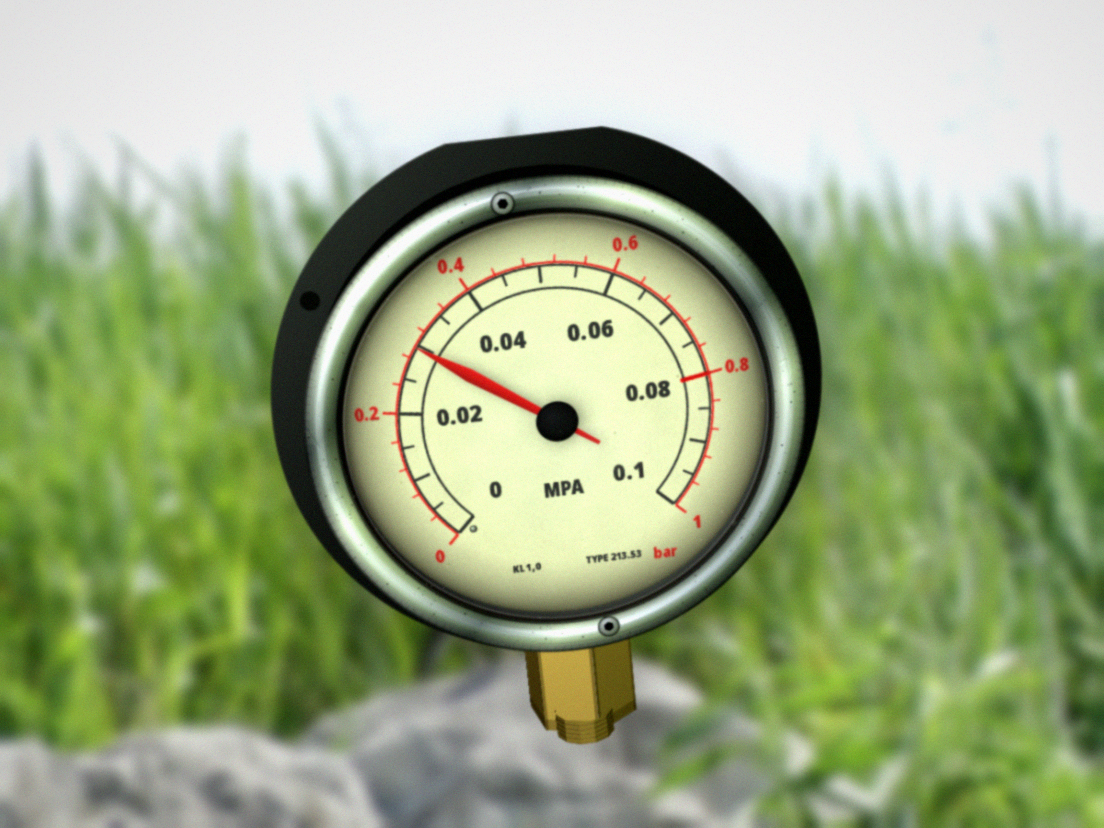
MPa 0.03
